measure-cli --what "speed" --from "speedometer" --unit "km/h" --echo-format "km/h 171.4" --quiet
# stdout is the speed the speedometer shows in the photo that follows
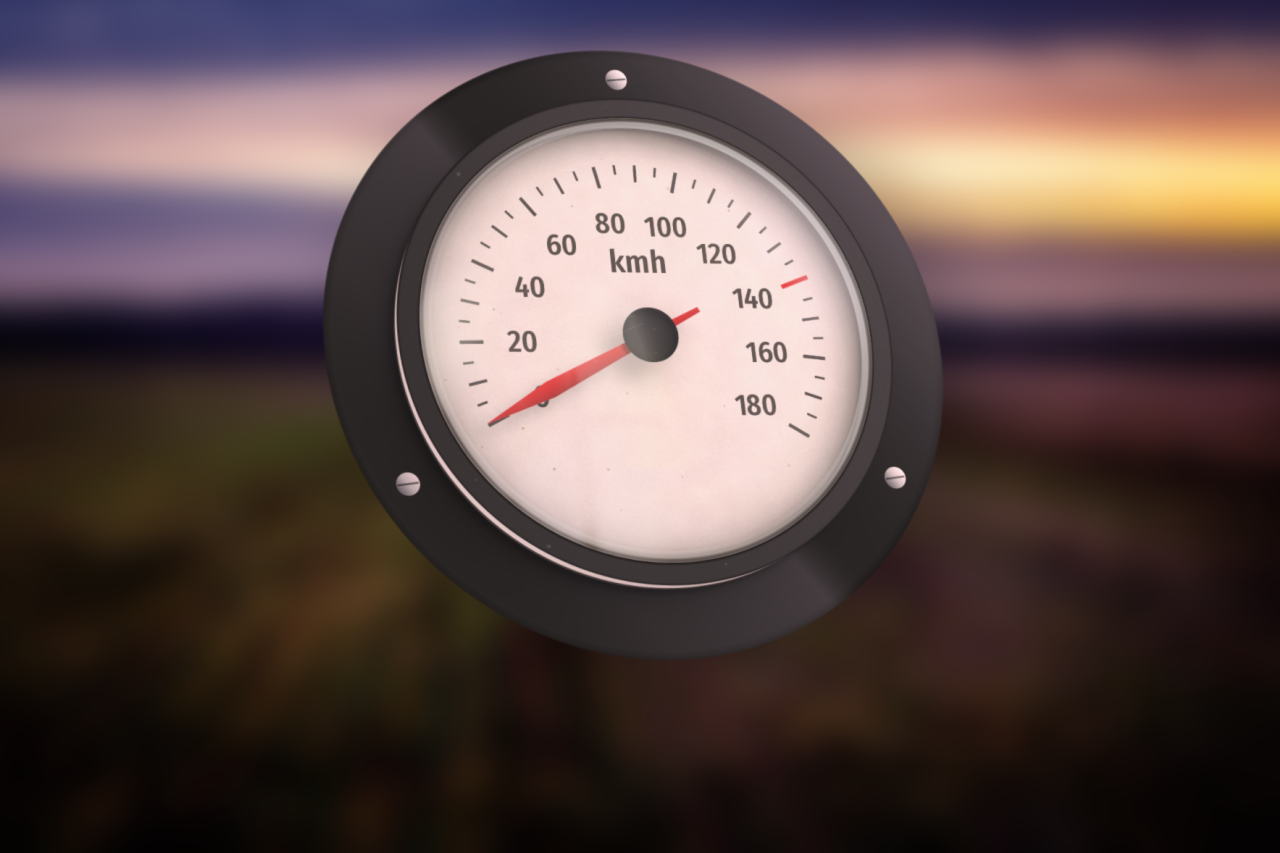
km/h 0
